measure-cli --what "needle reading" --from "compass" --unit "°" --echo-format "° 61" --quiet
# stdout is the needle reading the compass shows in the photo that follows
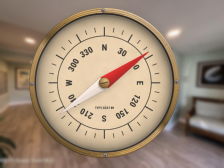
° 55
